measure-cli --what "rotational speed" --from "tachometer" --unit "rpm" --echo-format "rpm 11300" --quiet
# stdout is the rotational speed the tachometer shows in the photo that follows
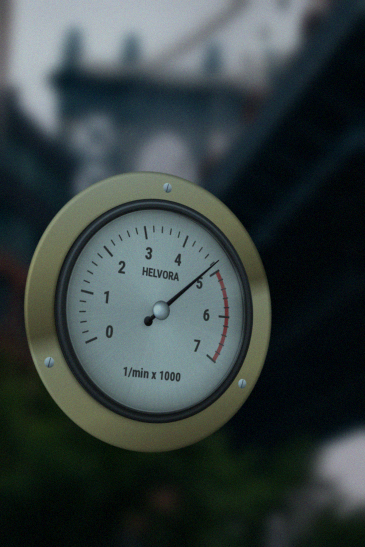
rpm 4800
